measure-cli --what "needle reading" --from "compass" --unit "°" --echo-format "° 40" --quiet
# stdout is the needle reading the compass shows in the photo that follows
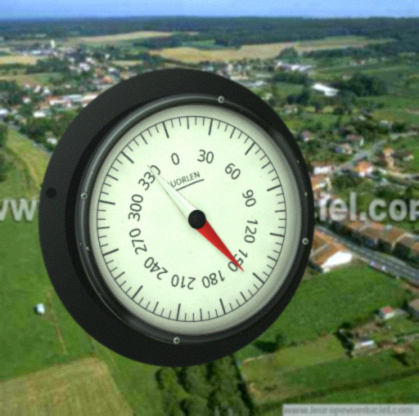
° 155
